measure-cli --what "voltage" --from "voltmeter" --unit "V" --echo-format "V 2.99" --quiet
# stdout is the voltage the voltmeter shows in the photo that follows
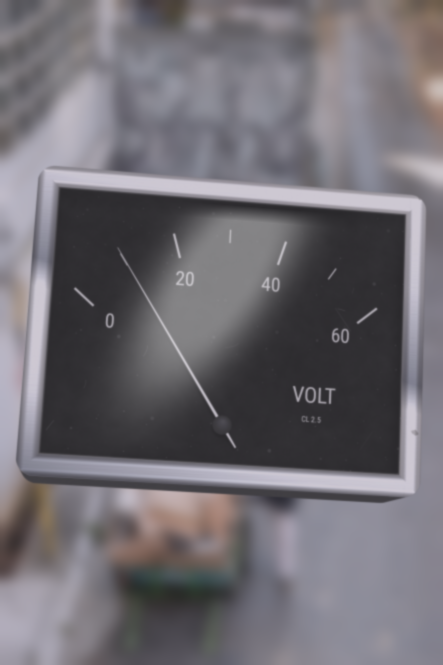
V 10
